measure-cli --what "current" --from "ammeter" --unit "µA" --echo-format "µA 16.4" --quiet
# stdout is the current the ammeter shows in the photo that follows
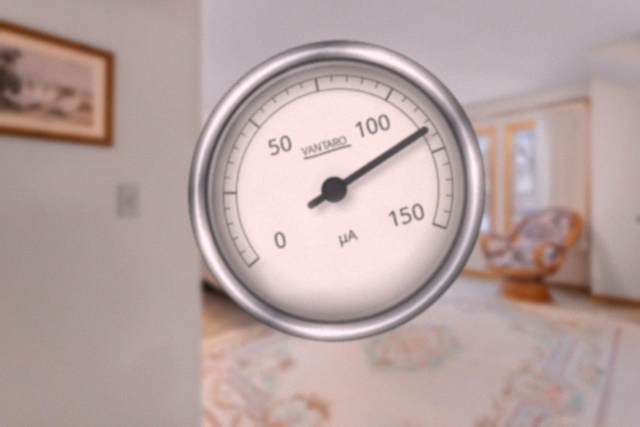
µA 117.5
